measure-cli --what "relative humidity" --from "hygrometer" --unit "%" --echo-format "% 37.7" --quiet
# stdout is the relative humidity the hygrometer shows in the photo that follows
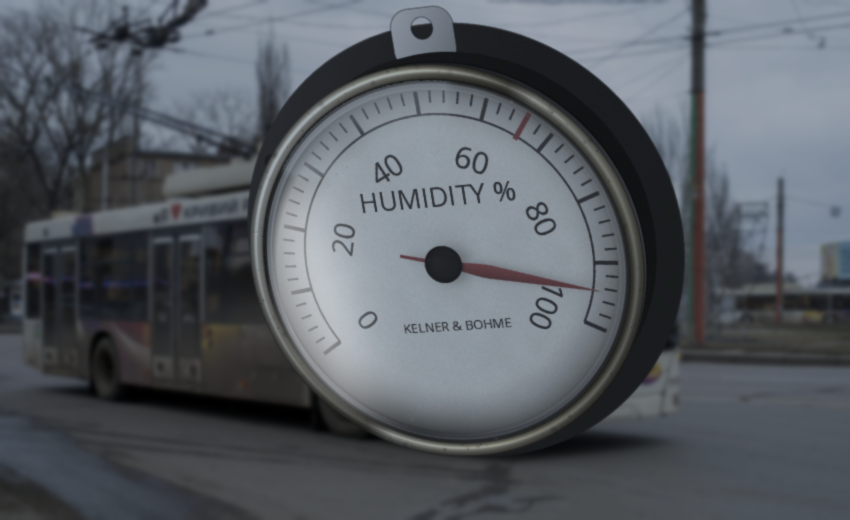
% 94
